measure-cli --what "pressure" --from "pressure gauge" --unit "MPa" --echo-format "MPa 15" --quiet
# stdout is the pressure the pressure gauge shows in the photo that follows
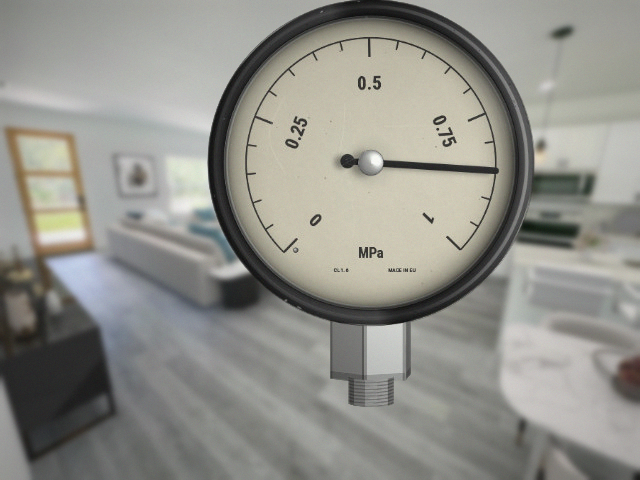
MPa 0.85
